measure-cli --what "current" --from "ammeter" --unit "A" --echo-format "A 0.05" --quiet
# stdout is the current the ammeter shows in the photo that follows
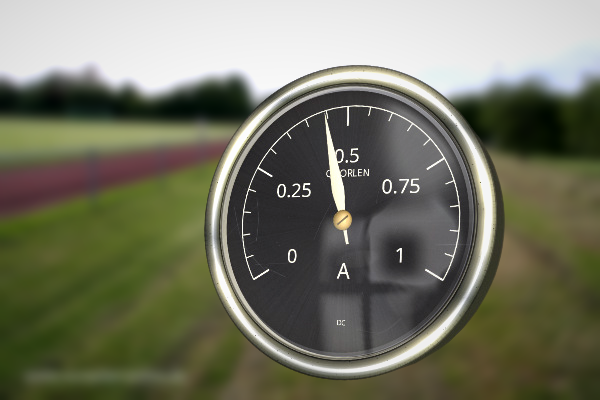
A 0.45
